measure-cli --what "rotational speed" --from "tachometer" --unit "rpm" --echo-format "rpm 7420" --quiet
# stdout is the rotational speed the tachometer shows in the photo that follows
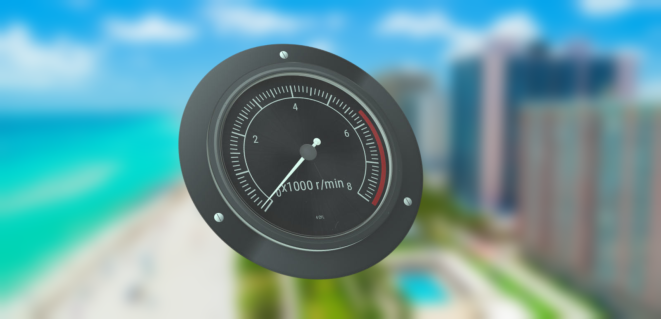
rpm 100
